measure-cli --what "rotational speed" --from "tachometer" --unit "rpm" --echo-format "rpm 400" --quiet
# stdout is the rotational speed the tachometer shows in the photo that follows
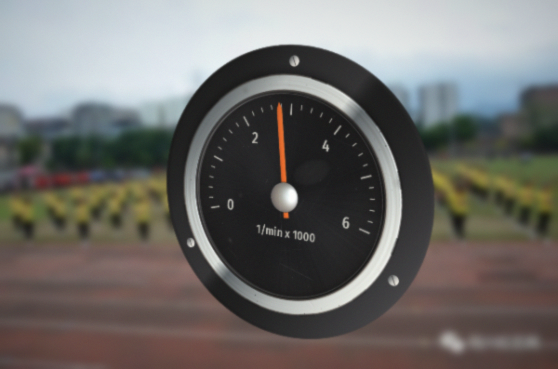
rpm 2800
